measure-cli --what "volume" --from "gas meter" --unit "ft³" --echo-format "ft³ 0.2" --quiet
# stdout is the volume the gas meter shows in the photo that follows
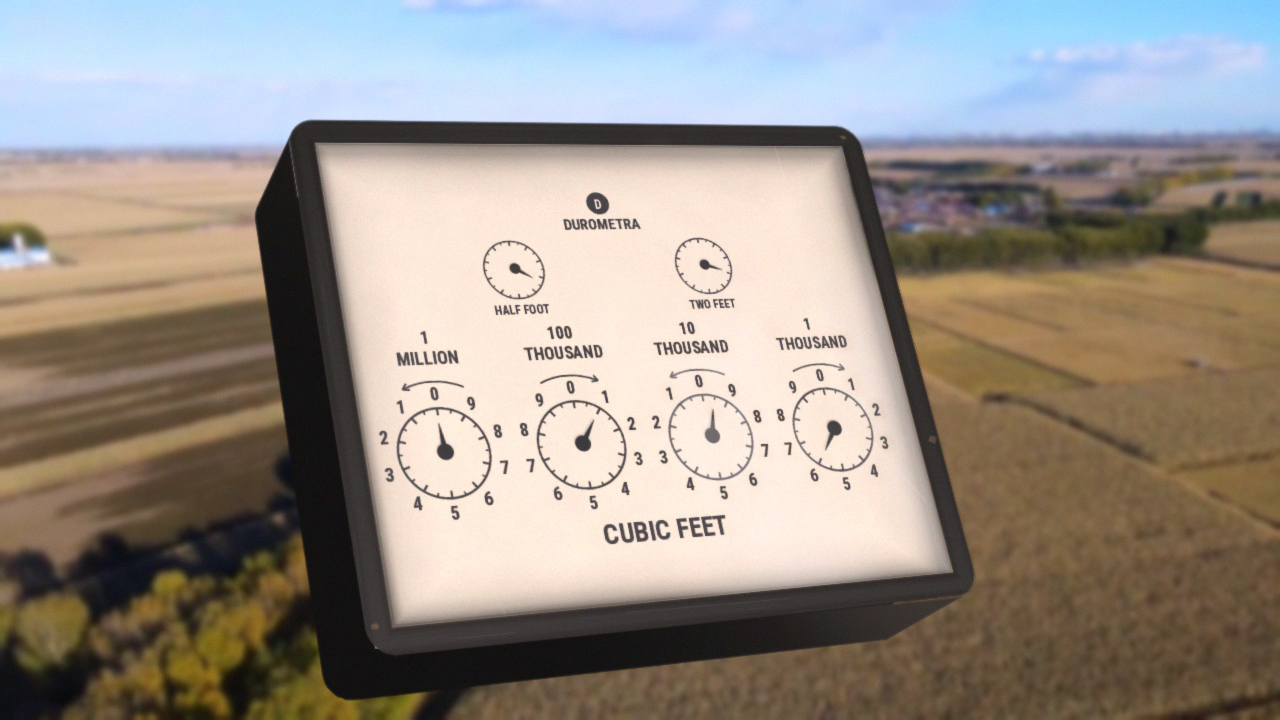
ft³ 9600
